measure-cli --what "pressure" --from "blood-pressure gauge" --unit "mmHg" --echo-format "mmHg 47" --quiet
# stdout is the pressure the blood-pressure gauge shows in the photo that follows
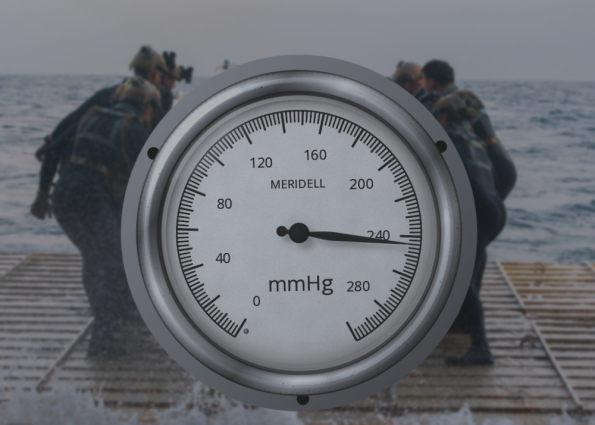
mmHg 244
